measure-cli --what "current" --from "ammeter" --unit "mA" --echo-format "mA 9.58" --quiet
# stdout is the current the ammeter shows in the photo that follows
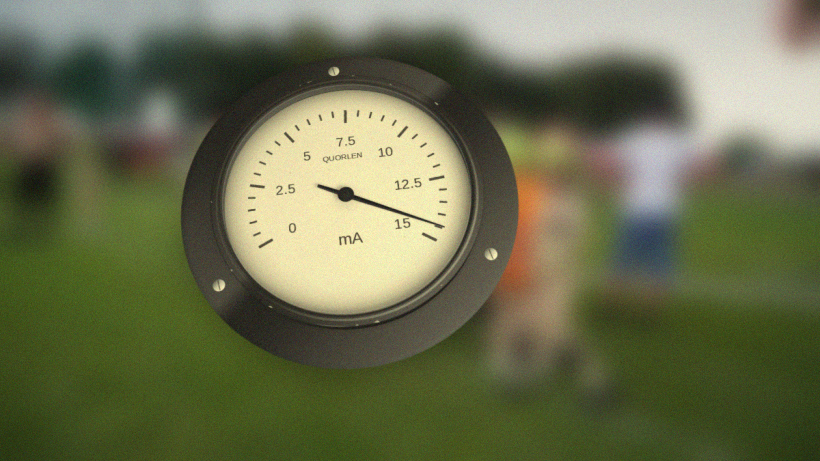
mA 14.5
